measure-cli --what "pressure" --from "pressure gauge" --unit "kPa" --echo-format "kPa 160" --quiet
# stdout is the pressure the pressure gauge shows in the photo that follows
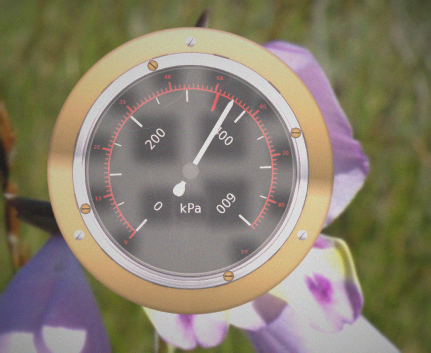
kPa 375
